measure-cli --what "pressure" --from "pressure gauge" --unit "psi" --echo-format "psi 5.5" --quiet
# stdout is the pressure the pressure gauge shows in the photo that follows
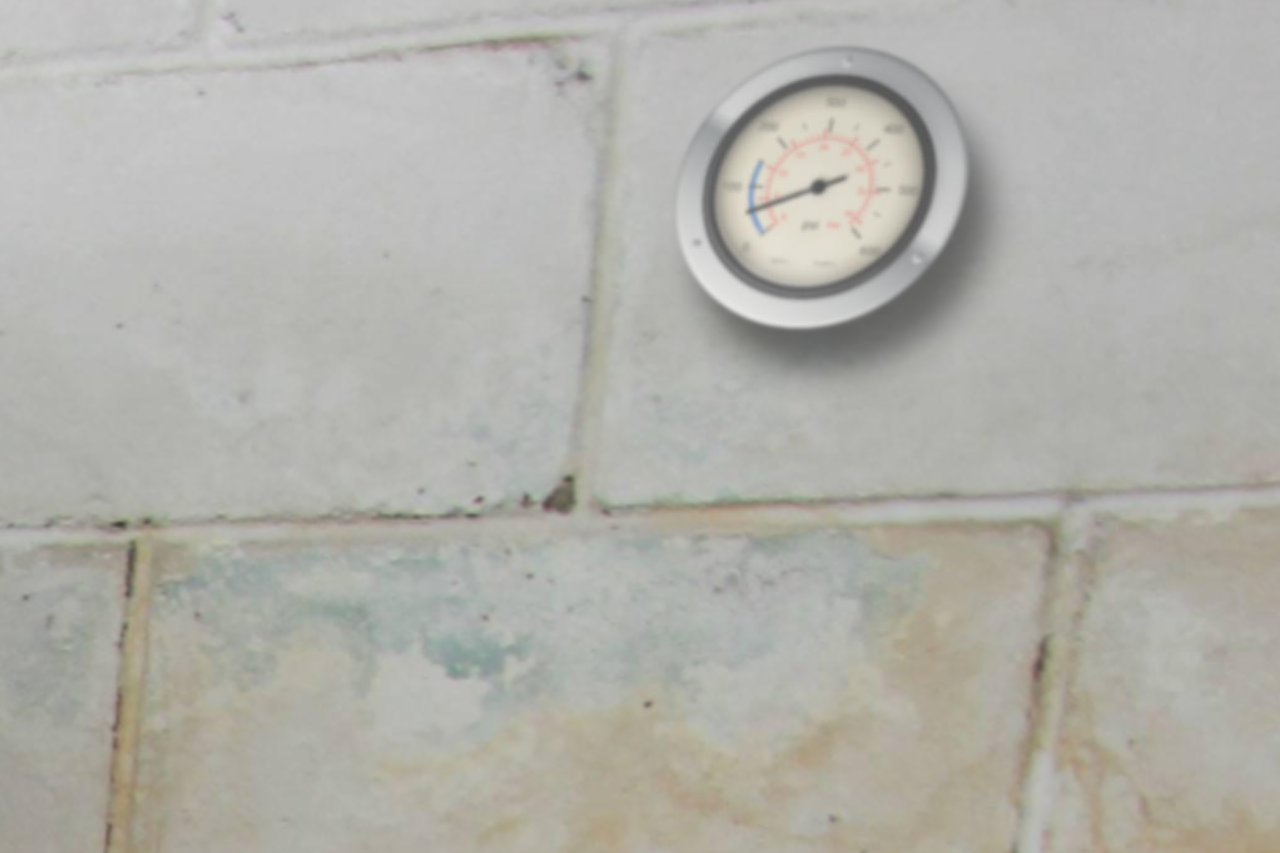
psi 50
